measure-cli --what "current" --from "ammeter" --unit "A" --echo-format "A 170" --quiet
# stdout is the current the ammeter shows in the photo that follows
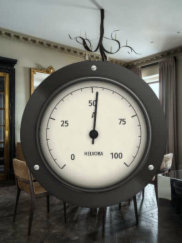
A 52.5
